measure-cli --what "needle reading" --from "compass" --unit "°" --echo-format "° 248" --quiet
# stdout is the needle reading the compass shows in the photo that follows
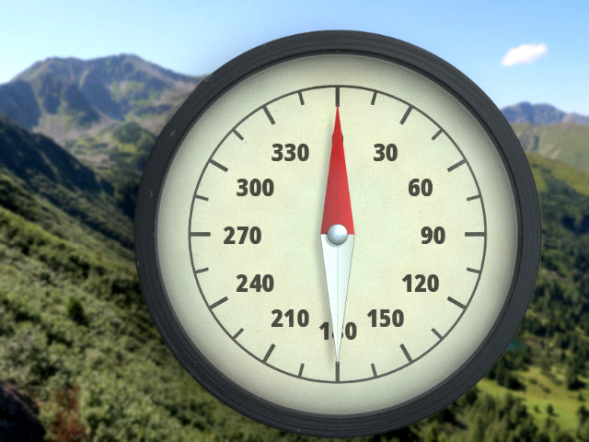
° 0
